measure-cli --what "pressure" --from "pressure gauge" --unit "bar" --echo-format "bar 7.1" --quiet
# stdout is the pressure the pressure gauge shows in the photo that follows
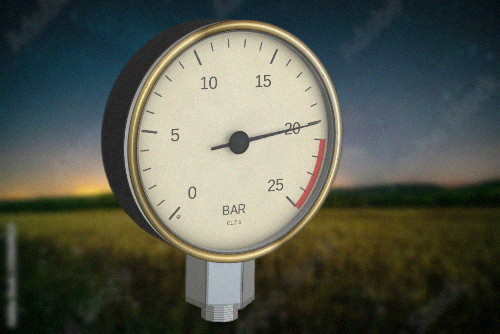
bar 20
